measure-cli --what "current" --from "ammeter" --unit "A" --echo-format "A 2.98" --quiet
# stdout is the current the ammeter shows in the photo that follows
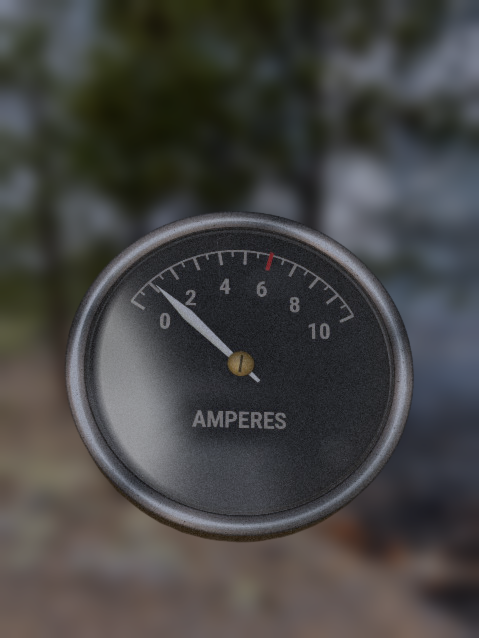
A 1
